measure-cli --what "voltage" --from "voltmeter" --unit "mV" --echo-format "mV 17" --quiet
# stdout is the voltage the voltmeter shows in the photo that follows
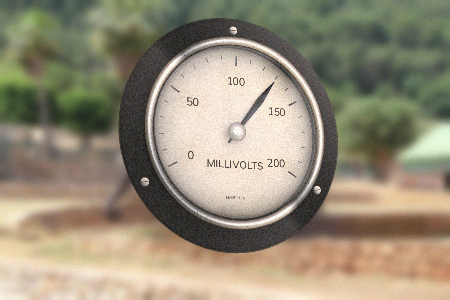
mV 130
